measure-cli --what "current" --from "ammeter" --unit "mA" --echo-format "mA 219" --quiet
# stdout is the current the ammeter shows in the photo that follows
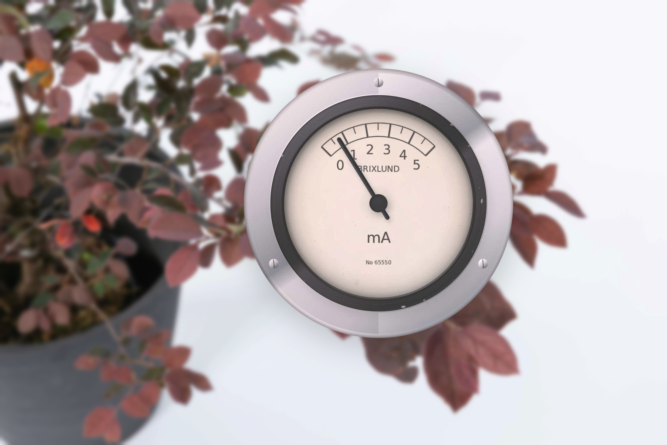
mA 0.75
